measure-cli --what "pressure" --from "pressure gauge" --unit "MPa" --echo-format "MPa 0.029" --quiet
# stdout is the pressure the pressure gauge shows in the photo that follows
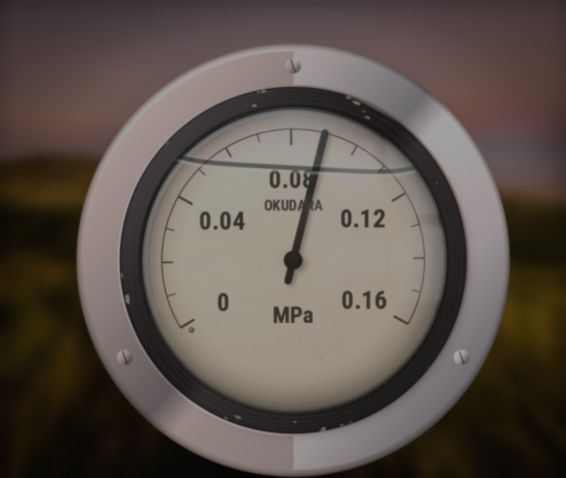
MPa 0.09
